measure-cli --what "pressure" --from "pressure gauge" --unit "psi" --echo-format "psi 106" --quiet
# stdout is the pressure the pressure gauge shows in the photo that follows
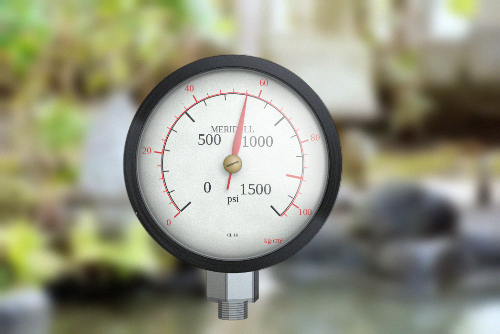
psi 800
